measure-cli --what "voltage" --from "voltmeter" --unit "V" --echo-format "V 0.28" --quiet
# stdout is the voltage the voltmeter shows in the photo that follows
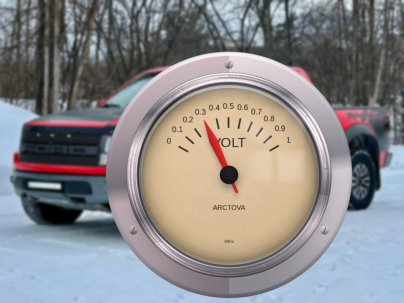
V 0.3
